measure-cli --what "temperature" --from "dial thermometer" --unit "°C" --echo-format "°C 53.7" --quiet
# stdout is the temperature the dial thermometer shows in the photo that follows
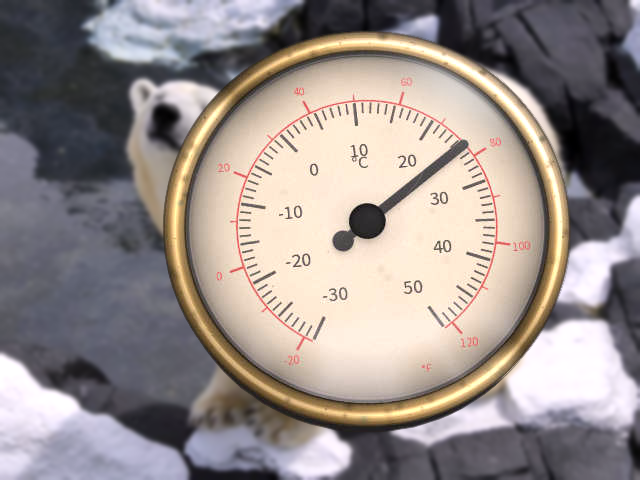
°C 25
